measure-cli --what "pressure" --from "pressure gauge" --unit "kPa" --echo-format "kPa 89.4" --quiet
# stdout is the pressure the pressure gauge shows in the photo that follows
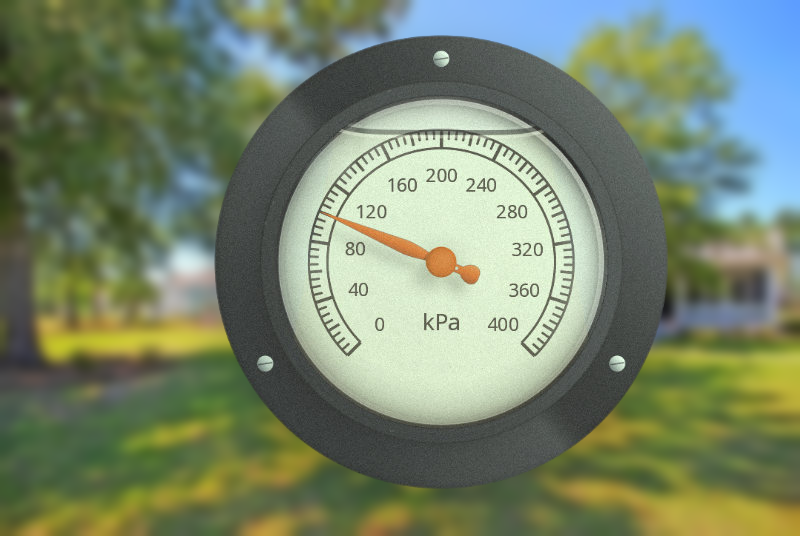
kPa 100
